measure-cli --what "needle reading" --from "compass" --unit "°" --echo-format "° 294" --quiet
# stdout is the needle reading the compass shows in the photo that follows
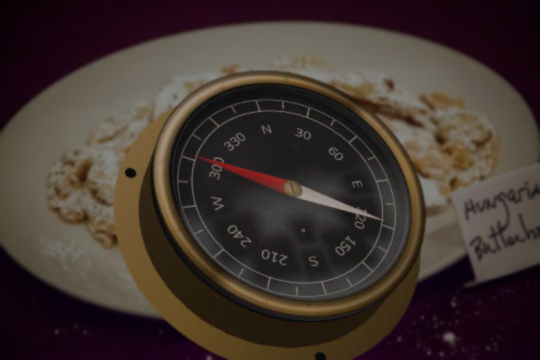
° 300
